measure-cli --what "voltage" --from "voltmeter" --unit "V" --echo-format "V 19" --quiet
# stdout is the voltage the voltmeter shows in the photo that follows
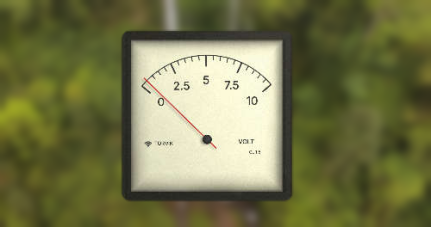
V 0.5
